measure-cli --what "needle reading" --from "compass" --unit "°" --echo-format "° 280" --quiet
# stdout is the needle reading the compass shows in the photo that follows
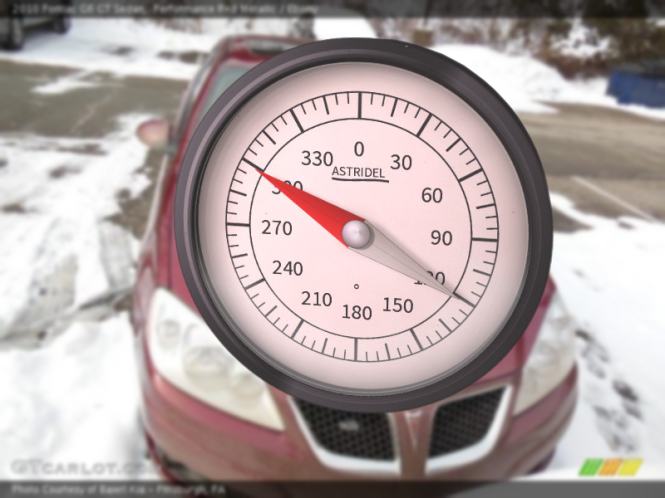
° 300
